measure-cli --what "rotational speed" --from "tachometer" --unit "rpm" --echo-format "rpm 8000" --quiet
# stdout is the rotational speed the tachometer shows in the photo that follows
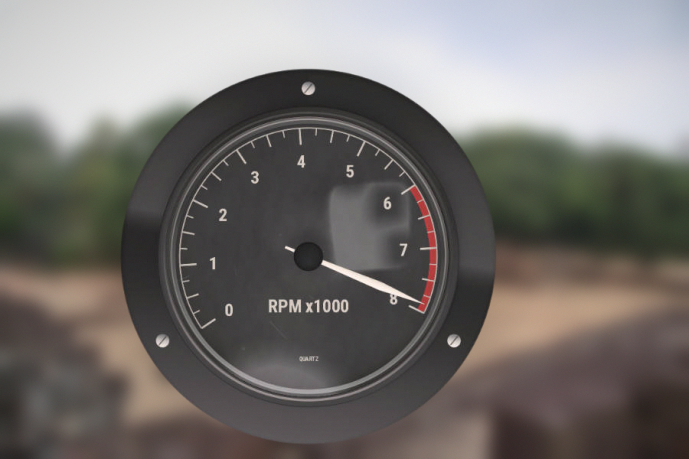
rpm 7875
